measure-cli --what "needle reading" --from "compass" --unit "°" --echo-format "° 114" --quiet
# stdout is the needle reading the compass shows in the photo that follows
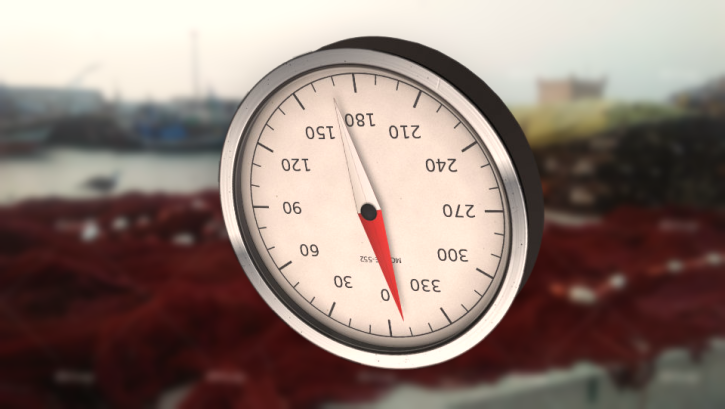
° 350
